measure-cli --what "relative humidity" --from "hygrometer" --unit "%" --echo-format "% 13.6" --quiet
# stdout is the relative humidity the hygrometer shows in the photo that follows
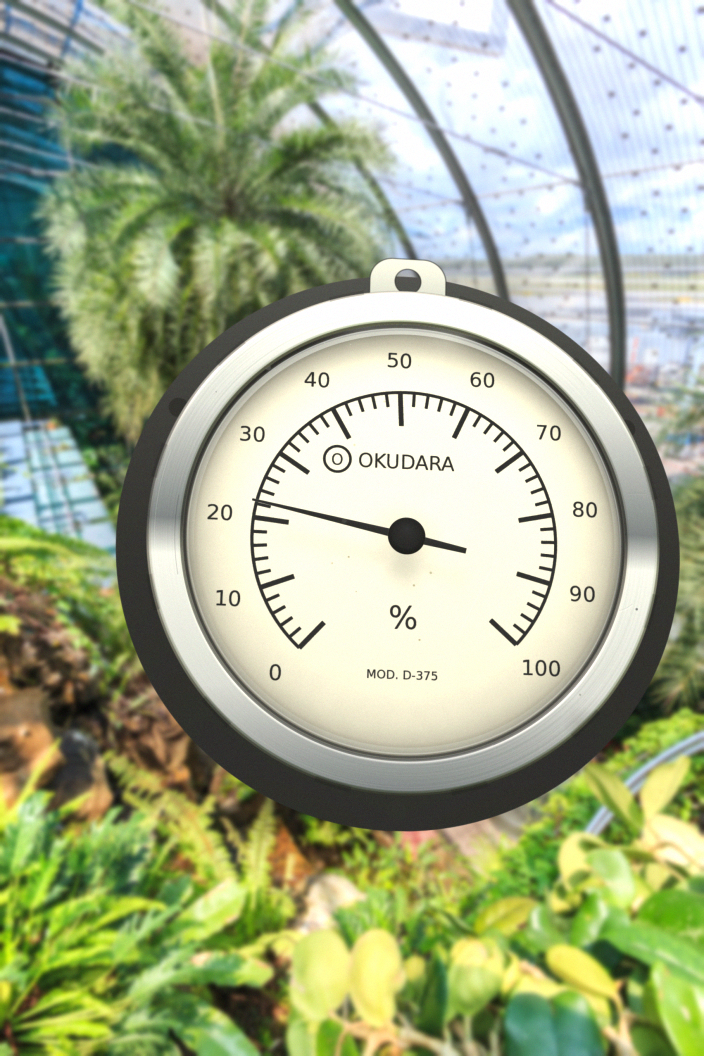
% 22
